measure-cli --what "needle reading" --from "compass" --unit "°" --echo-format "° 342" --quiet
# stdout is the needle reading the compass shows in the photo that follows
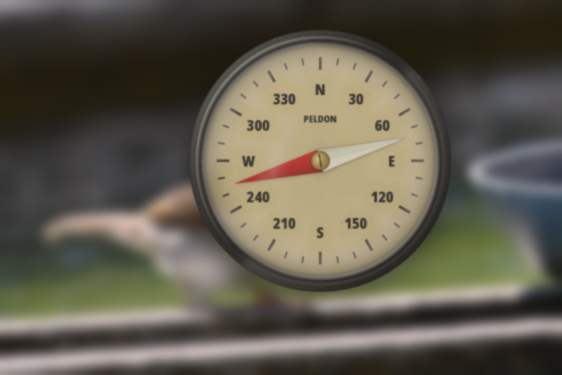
° 255
